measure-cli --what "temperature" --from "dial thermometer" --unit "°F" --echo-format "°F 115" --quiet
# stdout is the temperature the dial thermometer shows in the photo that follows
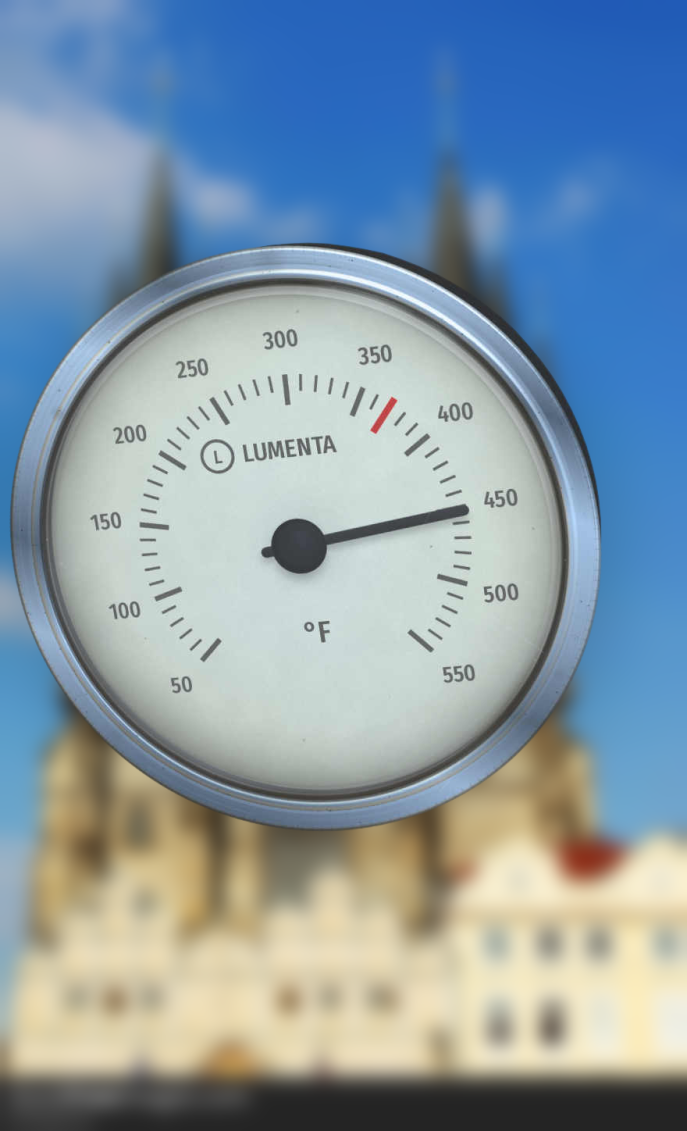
°F 450
